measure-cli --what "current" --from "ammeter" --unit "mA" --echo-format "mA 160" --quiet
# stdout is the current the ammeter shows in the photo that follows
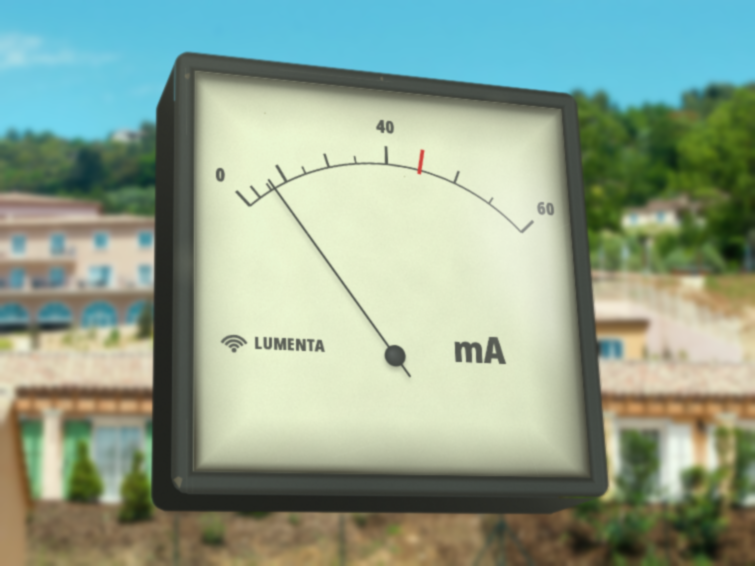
mA 15
